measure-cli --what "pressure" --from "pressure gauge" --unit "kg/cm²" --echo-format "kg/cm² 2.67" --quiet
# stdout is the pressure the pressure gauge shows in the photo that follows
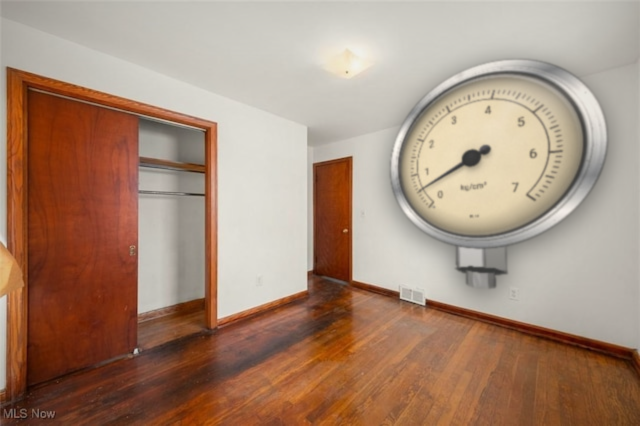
kg/cm² 0.5
